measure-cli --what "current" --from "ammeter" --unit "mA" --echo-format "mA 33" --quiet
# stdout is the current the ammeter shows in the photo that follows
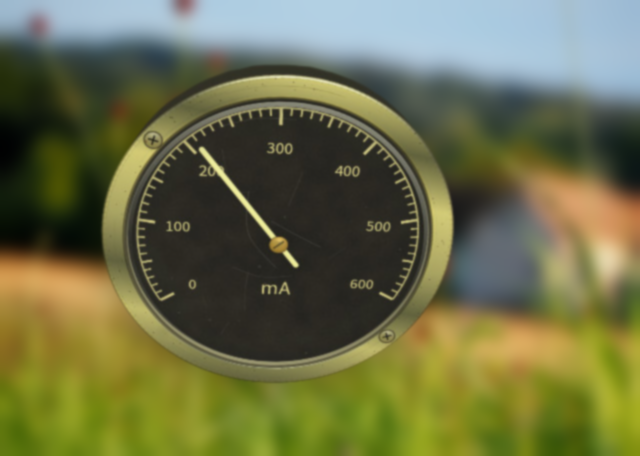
mA 210
